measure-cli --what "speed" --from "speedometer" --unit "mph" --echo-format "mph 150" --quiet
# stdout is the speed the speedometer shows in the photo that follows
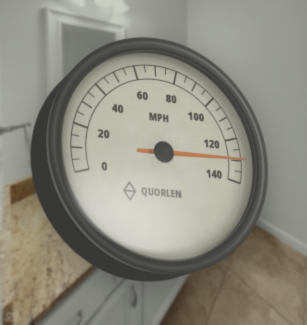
mph 130
